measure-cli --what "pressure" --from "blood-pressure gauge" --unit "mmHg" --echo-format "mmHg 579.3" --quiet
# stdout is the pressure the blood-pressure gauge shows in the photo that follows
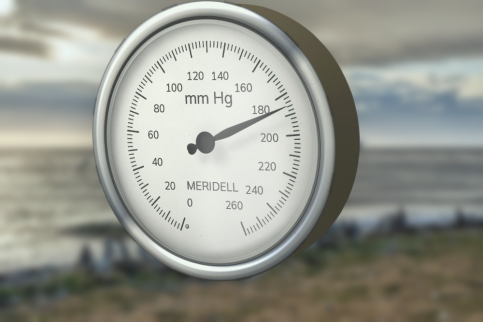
mmHg 186
